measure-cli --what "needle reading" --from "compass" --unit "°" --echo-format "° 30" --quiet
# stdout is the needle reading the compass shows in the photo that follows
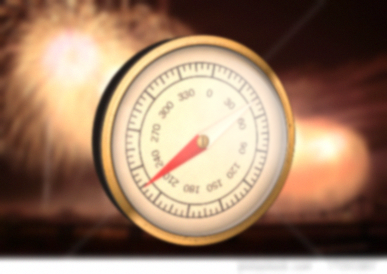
° 225
